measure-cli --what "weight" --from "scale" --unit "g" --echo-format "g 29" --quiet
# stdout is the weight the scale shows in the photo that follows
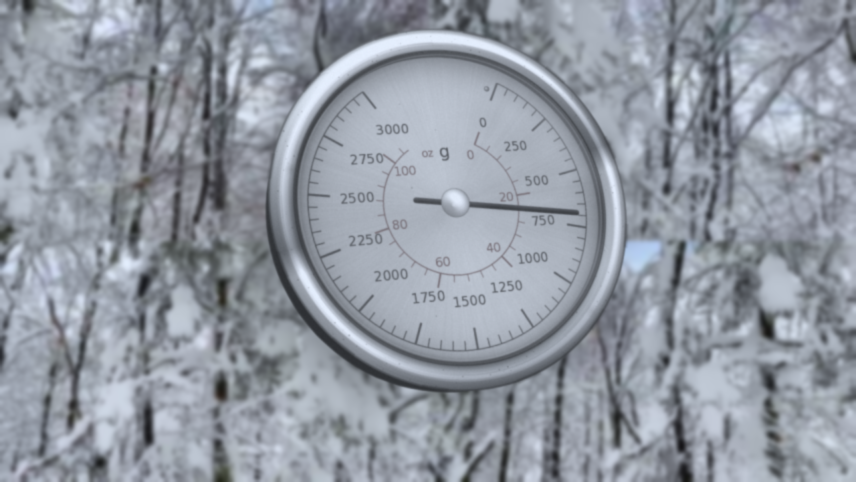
g 700
